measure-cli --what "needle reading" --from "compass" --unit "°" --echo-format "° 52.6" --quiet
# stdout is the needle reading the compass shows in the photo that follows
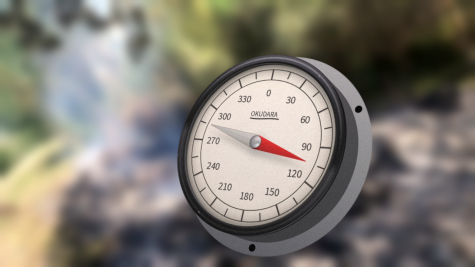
° 105
